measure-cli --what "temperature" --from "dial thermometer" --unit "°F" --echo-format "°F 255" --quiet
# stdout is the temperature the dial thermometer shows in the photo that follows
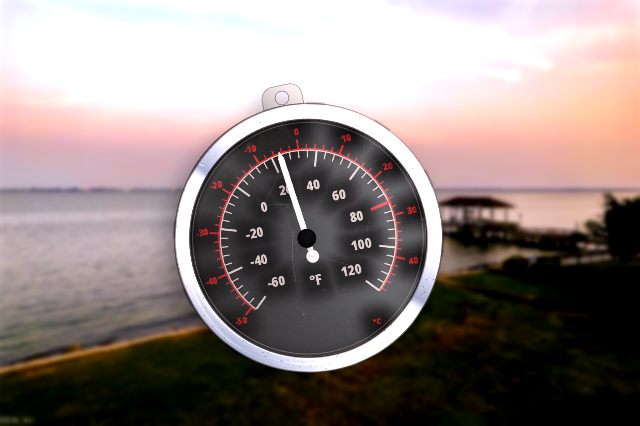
°F 24
